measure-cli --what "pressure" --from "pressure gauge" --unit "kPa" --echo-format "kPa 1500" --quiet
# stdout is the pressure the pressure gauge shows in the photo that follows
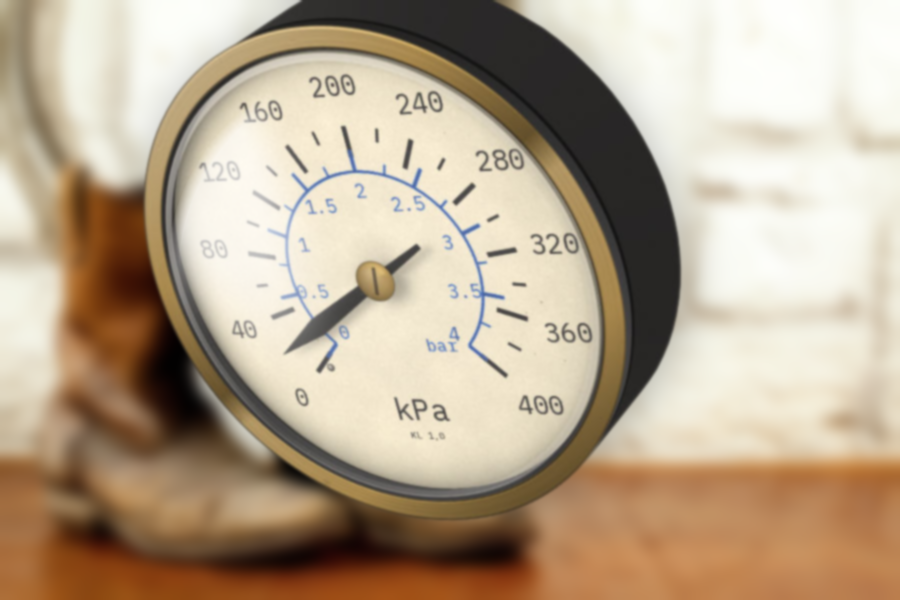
kPa 20
